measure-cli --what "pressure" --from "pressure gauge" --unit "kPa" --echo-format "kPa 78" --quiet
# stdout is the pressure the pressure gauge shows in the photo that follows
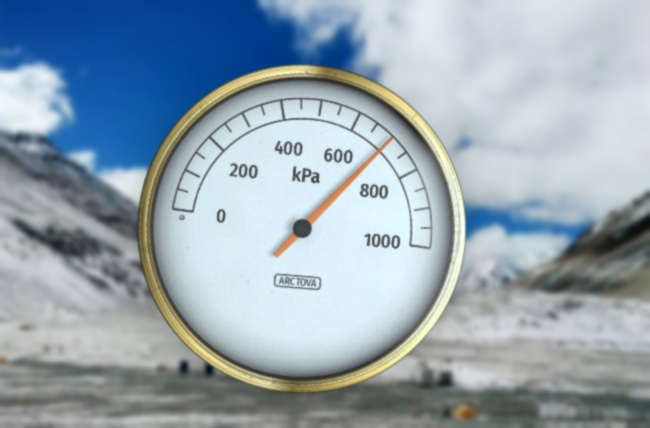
kPa 700
